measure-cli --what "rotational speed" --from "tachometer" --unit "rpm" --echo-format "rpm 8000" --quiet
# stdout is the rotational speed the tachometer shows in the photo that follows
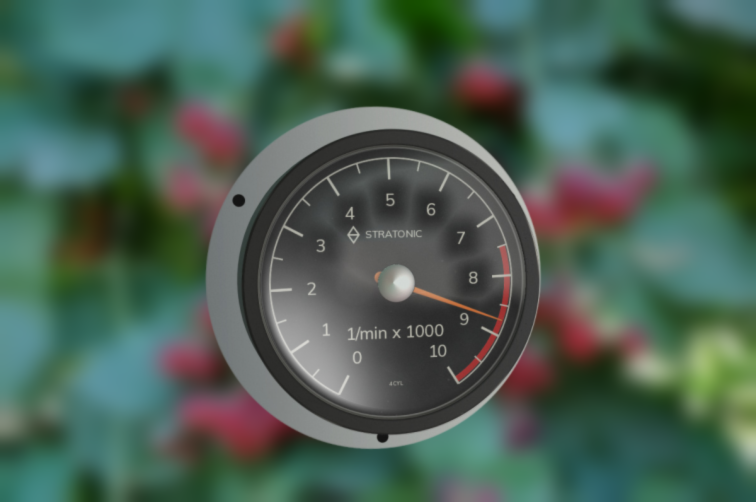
rpm 8750
